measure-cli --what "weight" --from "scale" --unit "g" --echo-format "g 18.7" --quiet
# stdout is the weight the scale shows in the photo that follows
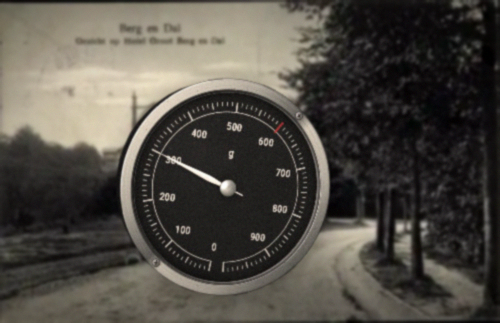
g 300
